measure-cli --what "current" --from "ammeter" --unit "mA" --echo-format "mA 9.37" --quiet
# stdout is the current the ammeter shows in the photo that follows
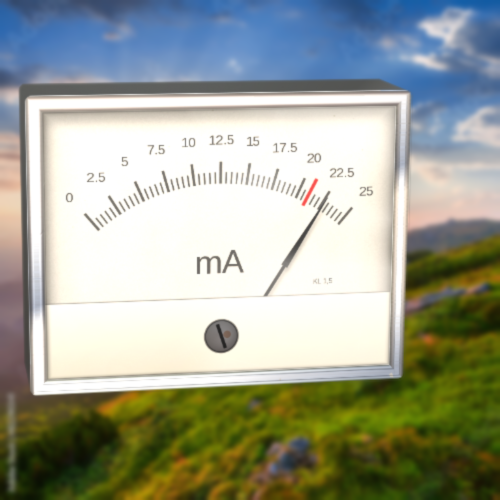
mA 22.5
